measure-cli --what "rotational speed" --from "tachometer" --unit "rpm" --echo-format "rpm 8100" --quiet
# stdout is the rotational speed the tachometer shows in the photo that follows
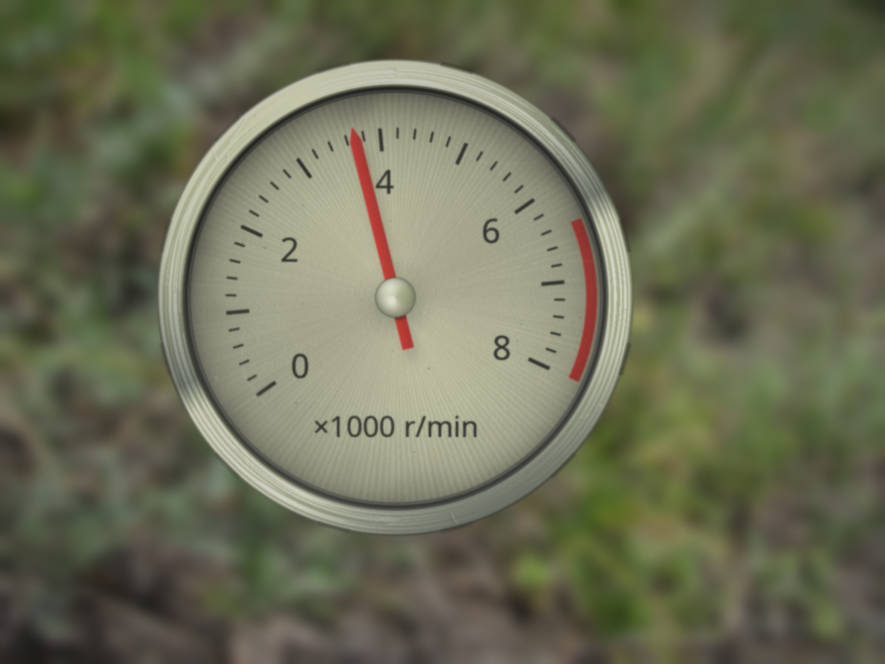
rpm 3700
